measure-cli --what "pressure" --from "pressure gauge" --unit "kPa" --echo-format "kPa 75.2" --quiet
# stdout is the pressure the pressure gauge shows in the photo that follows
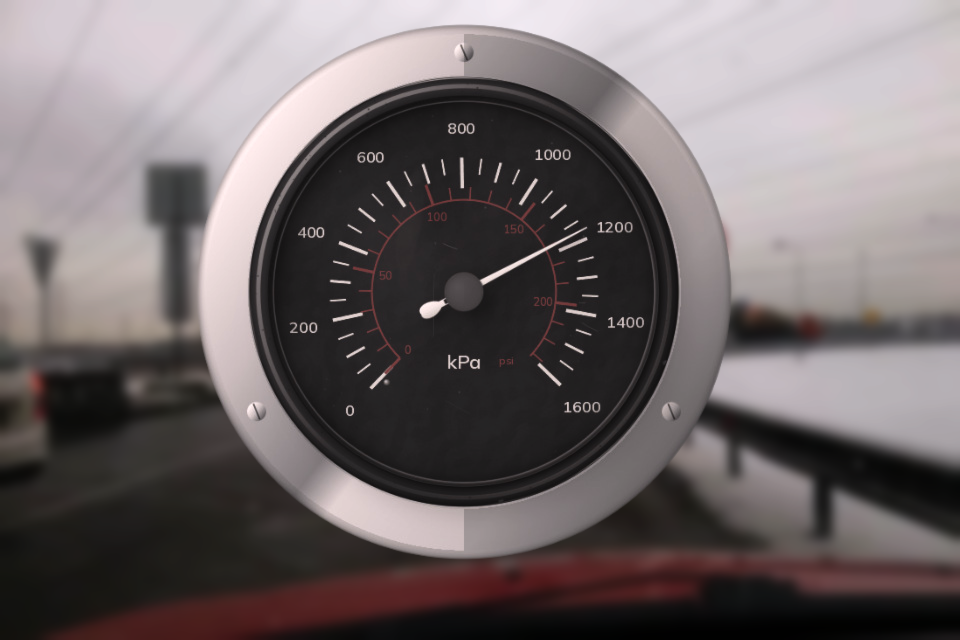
kPa 1175
